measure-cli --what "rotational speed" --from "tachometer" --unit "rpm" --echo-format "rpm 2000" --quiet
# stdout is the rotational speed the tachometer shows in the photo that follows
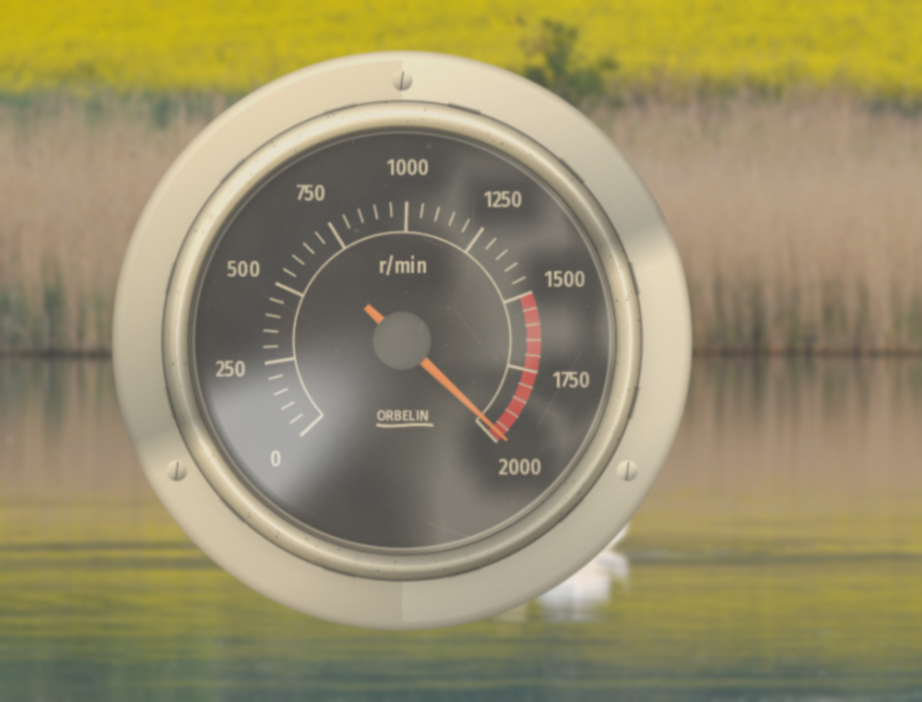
rpm 1975
